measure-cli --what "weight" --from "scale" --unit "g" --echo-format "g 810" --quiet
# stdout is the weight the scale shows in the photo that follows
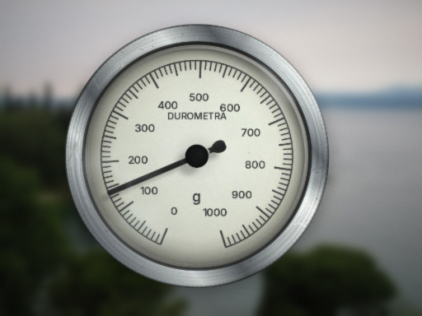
g 140
